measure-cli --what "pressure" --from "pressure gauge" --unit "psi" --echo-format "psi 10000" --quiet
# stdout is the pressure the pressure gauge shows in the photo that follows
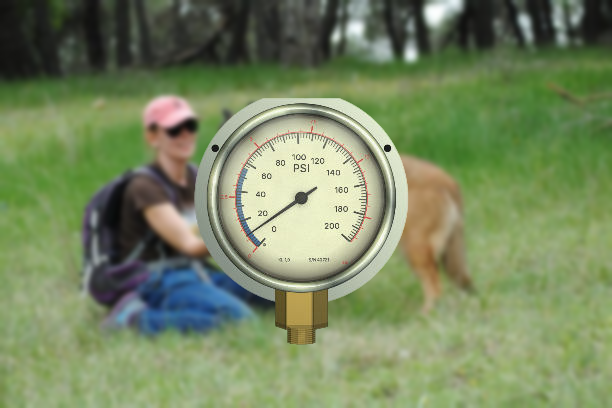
psi 10
